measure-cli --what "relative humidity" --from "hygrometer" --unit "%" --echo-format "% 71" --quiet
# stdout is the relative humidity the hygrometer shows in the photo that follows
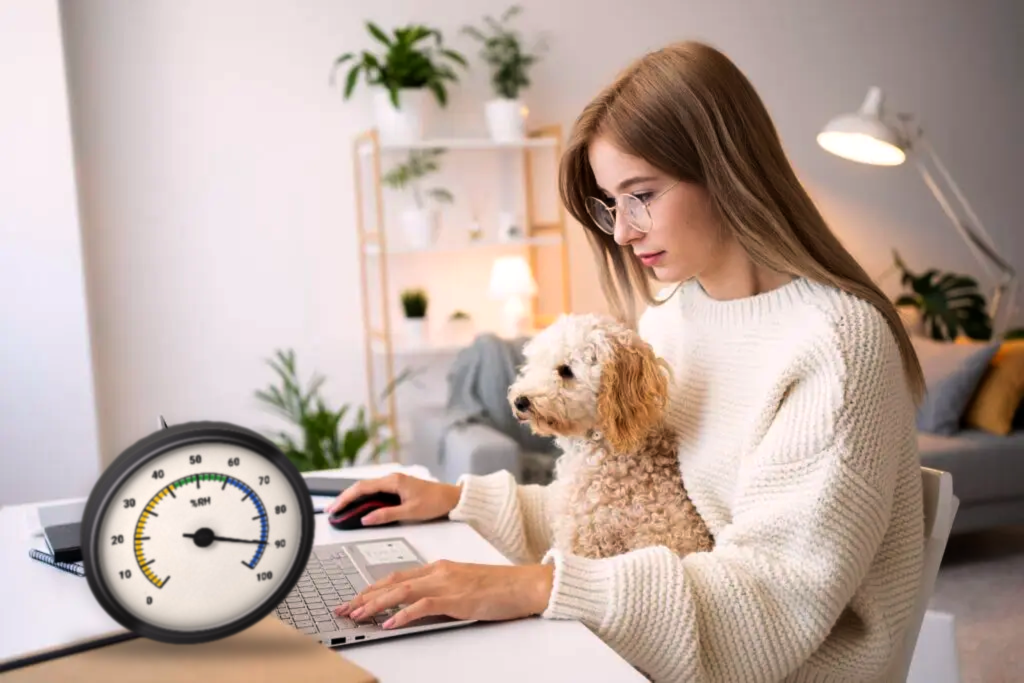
% 90
